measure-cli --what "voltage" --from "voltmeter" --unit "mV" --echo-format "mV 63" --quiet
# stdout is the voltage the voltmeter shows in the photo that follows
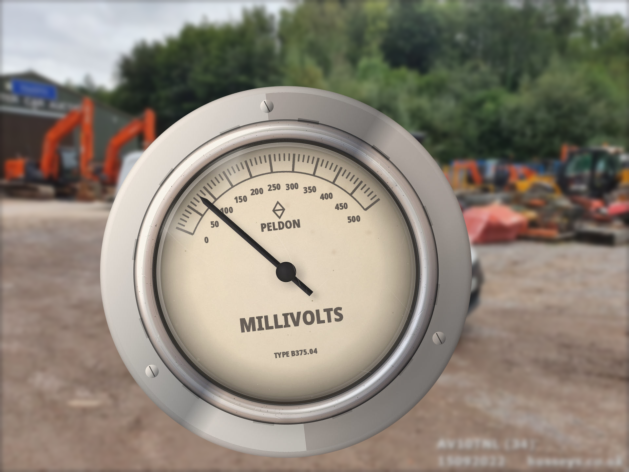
mV 80
